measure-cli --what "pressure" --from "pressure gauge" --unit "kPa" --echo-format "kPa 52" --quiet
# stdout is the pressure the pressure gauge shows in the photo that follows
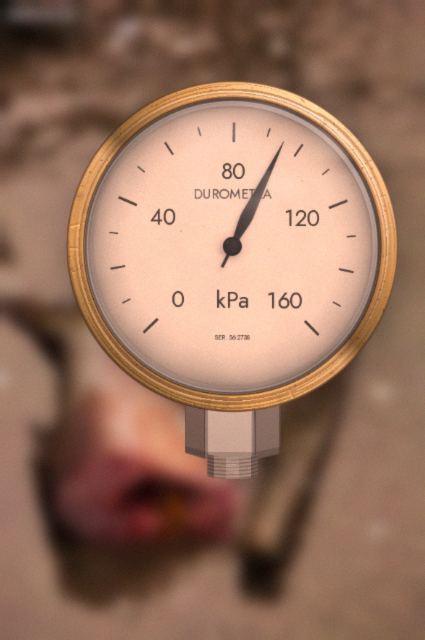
kPa 95
